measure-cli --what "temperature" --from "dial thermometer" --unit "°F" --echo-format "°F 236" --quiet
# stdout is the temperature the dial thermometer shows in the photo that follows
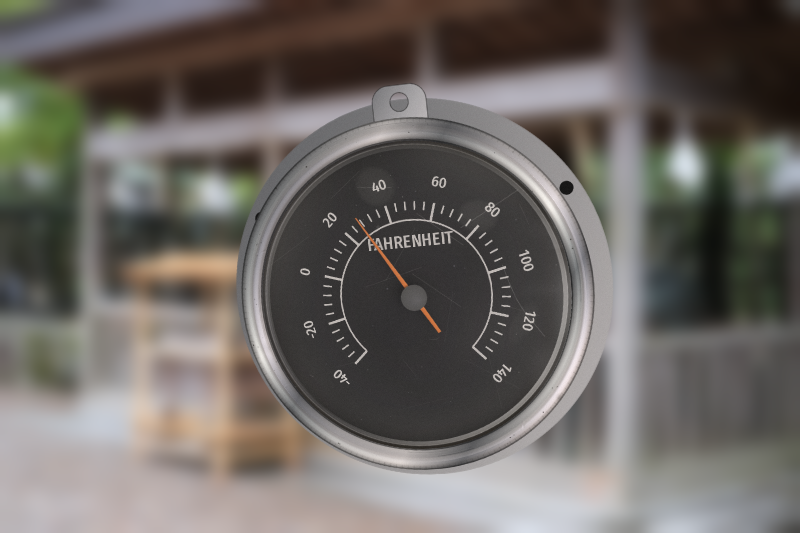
°F 28
